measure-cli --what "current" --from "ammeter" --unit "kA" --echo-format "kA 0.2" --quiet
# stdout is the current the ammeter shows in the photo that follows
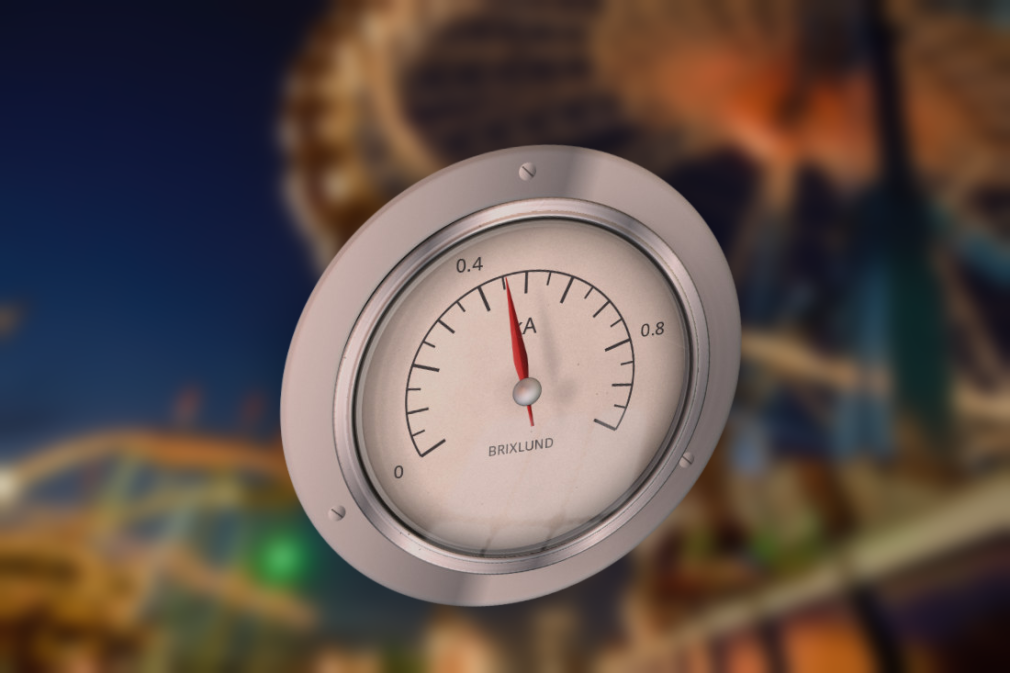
kA 0.45
